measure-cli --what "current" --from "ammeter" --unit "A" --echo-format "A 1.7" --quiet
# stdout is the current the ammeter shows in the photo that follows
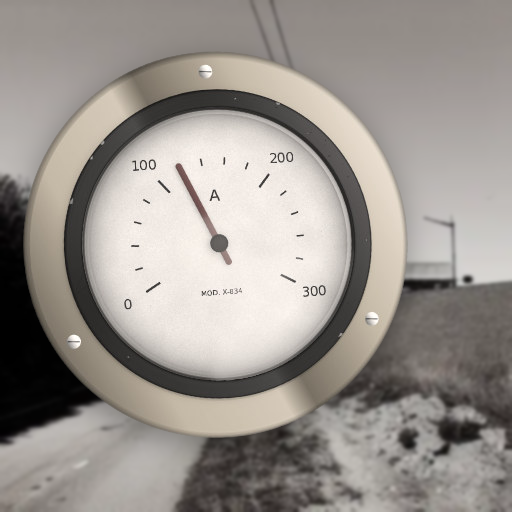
A 120
